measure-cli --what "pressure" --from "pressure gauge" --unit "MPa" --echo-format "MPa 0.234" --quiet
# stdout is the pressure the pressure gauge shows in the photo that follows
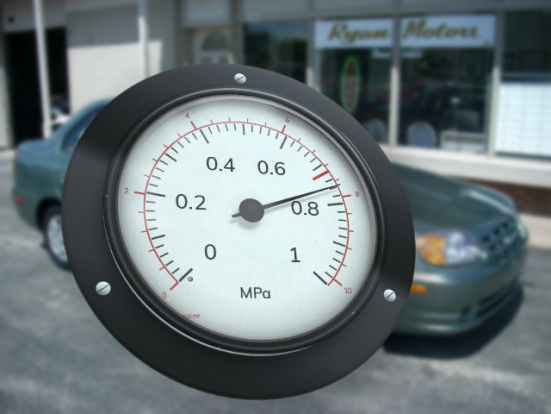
MPa 0.76
